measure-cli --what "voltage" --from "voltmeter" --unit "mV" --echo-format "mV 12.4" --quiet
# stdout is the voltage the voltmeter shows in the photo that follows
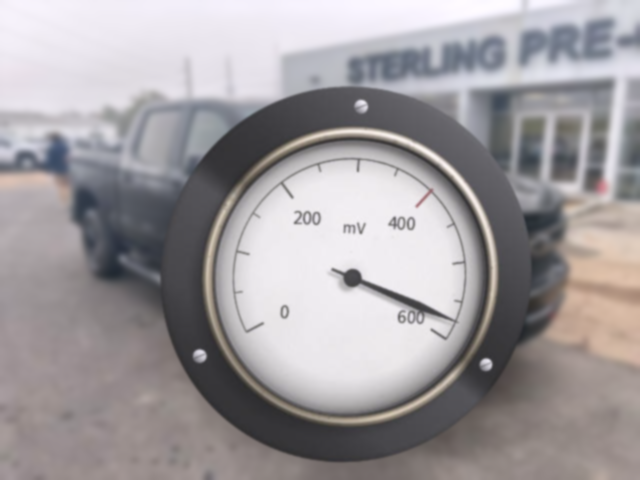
mV 575
